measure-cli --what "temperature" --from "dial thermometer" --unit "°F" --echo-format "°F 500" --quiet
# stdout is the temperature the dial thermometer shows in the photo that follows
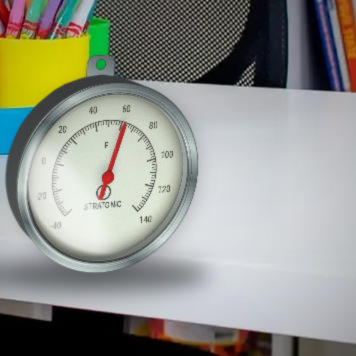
°F 60
